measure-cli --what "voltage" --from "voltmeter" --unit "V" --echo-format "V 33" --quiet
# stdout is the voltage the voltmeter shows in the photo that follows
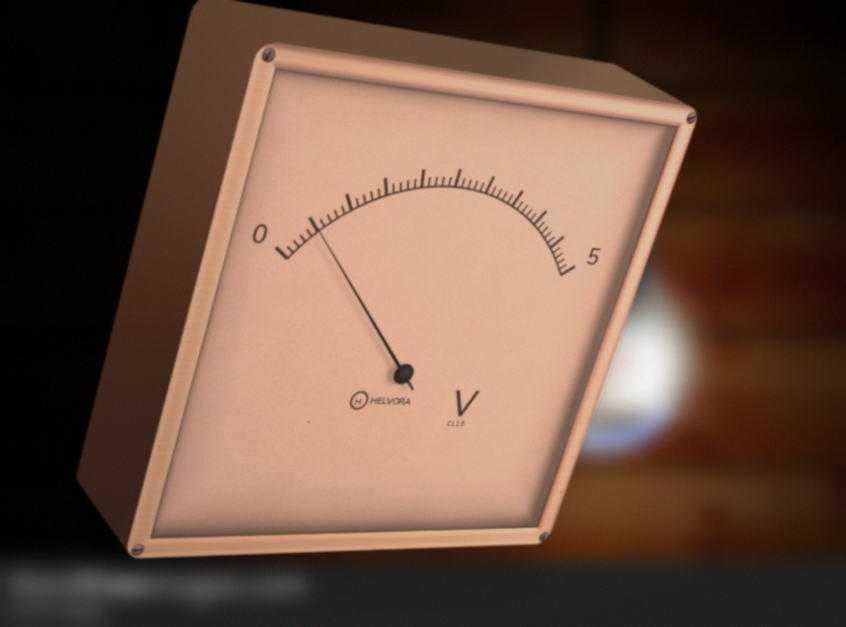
V 0.5
